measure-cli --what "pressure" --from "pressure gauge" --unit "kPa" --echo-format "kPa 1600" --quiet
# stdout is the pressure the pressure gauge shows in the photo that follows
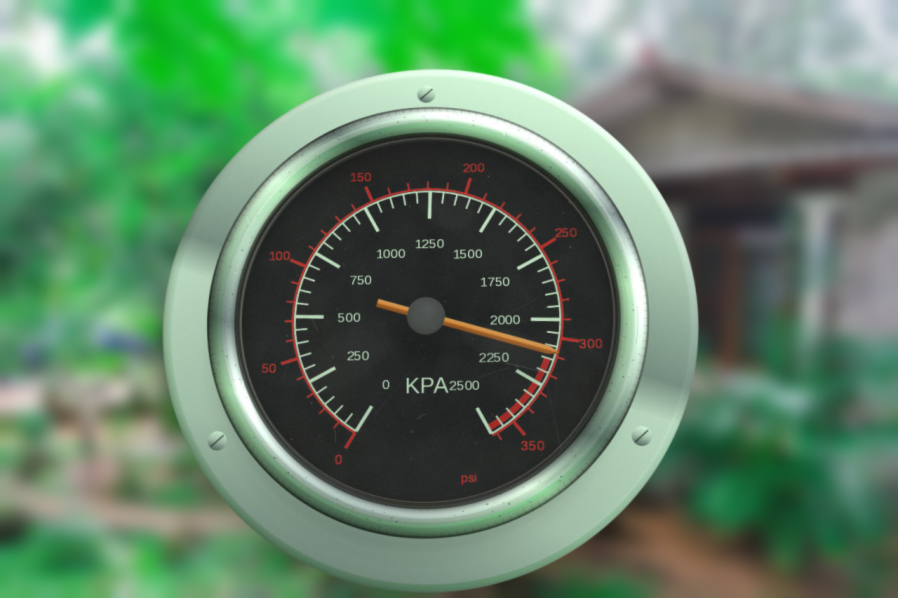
kPa 2125
